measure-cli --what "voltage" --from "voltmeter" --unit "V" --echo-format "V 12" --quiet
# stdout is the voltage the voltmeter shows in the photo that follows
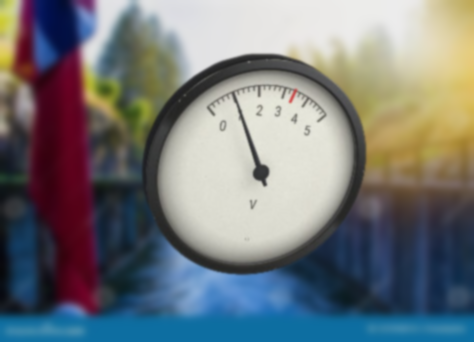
V 1
